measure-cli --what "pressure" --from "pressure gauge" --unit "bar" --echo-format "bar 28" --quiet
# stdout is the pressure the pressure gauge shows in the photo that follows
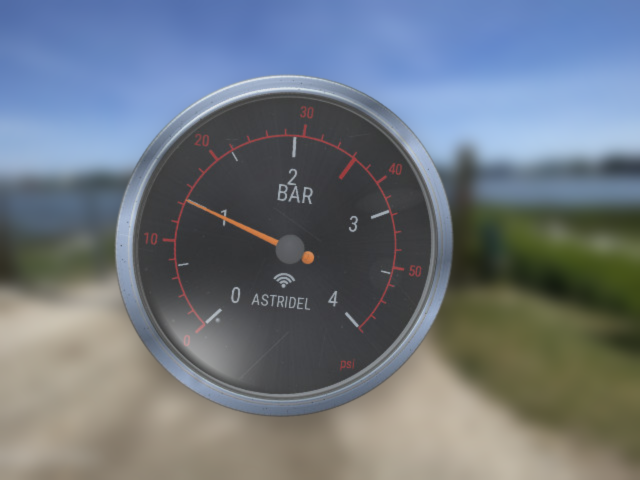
bar 1
